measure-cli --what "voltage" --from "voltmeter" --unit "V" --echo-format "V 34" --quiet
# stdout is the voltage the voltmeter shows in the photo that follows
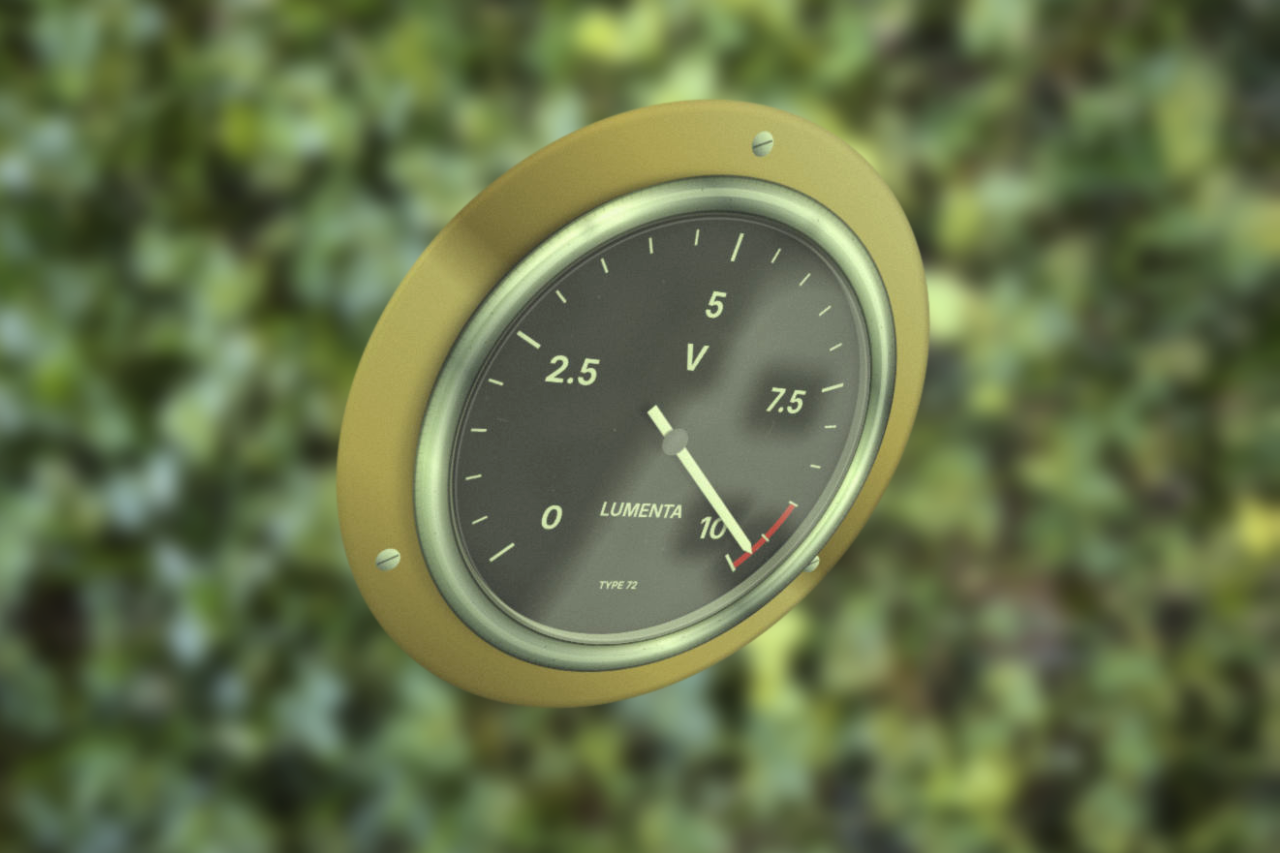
V 9.75
